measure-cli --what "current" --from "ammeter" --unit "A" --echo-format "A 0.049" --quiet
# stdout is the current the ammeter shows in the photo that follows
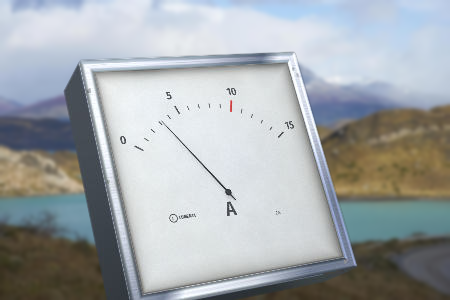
A 3
